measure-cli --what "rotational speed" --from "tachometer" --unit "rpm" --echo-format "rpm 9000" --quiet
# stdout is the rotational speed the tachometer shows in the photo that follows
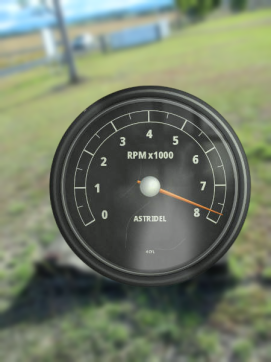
rpm 7750
